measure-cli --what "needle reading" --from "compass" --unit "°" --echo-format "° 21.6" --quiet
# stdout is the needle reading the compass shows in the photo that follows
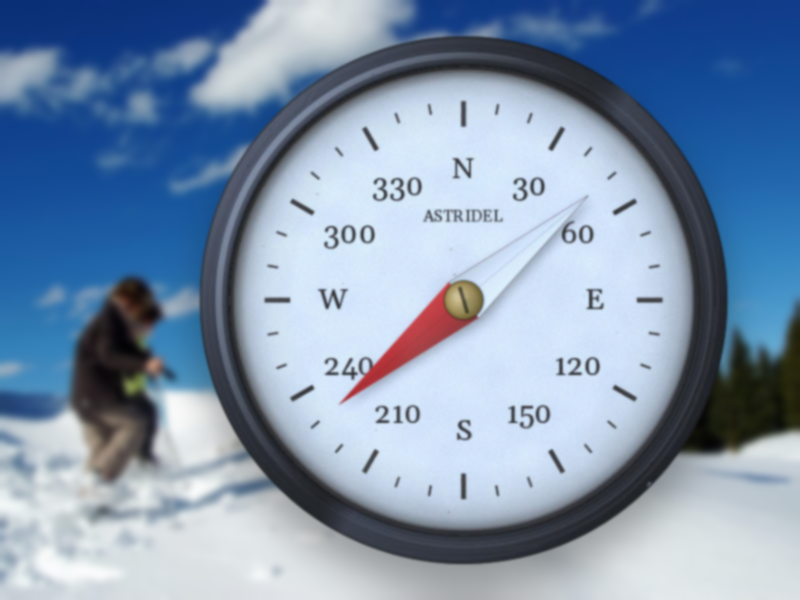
° 230
